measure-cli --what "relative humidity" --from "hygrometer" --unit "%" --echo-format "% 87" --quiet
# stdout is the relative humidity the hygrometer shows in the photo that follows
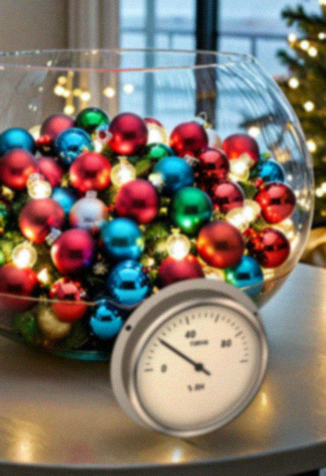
% 20
